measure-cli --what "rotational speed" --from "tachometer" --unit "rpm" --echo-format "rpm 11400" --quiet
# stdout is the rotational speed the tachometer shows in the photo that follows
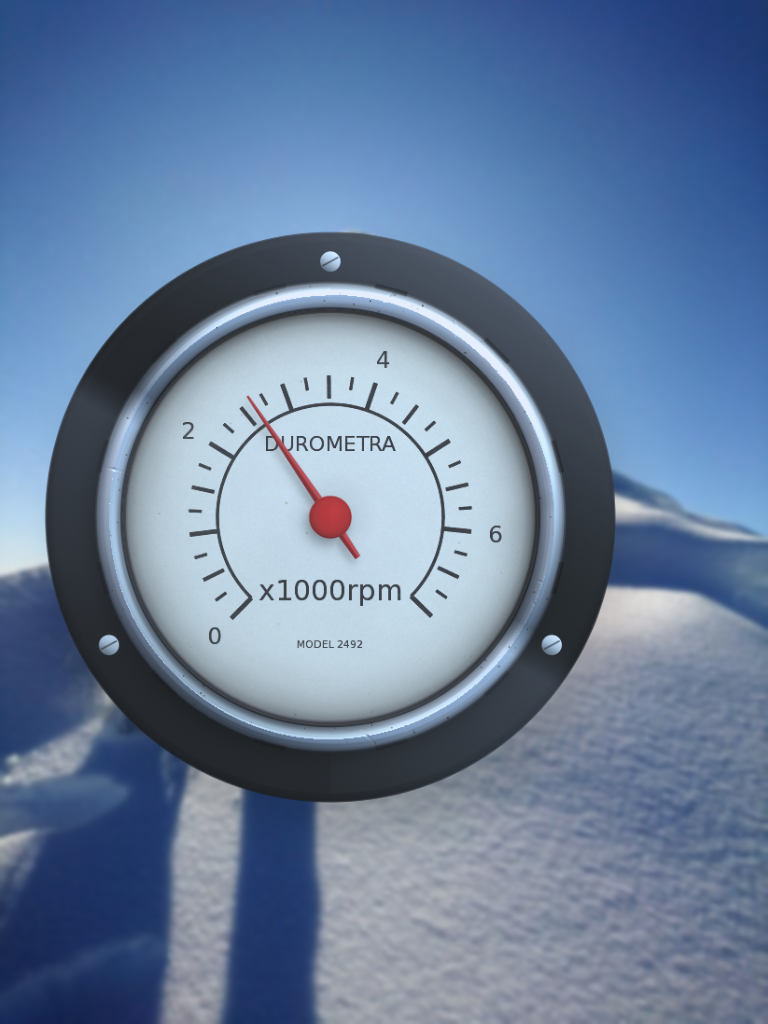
rpm 2625
